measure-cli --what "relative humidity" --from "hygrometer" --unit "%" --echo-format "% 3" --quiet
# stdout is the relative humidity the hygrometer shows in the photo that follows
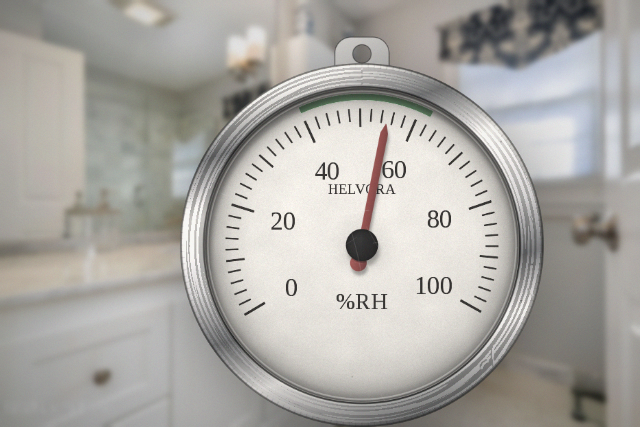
% 55
